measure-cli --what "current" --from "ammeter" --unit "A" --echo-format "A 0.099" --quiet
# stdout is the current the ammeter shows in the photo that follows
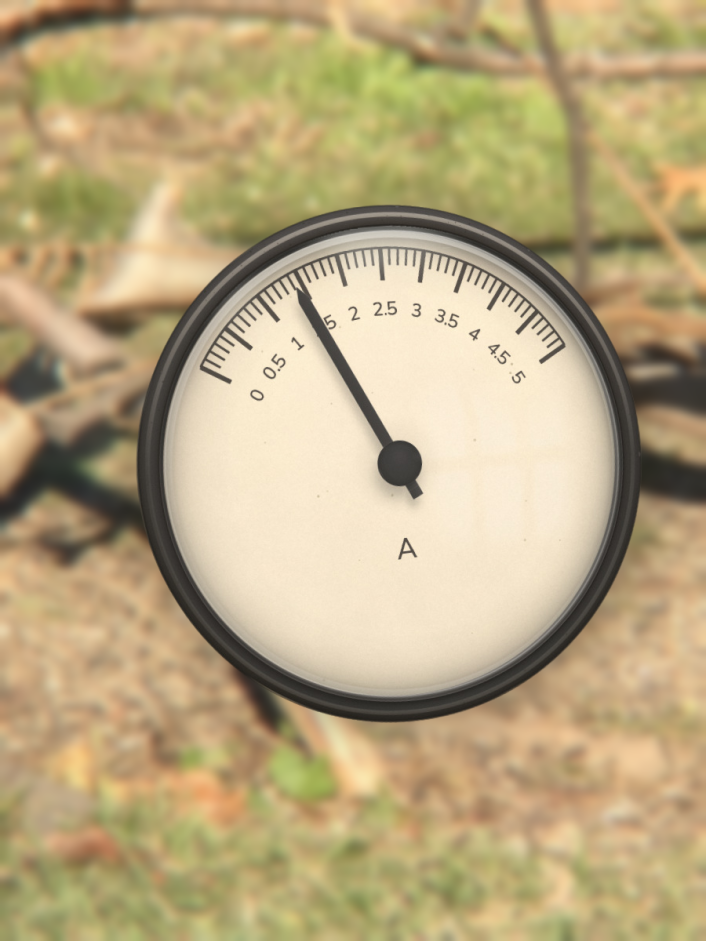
A 1.4
